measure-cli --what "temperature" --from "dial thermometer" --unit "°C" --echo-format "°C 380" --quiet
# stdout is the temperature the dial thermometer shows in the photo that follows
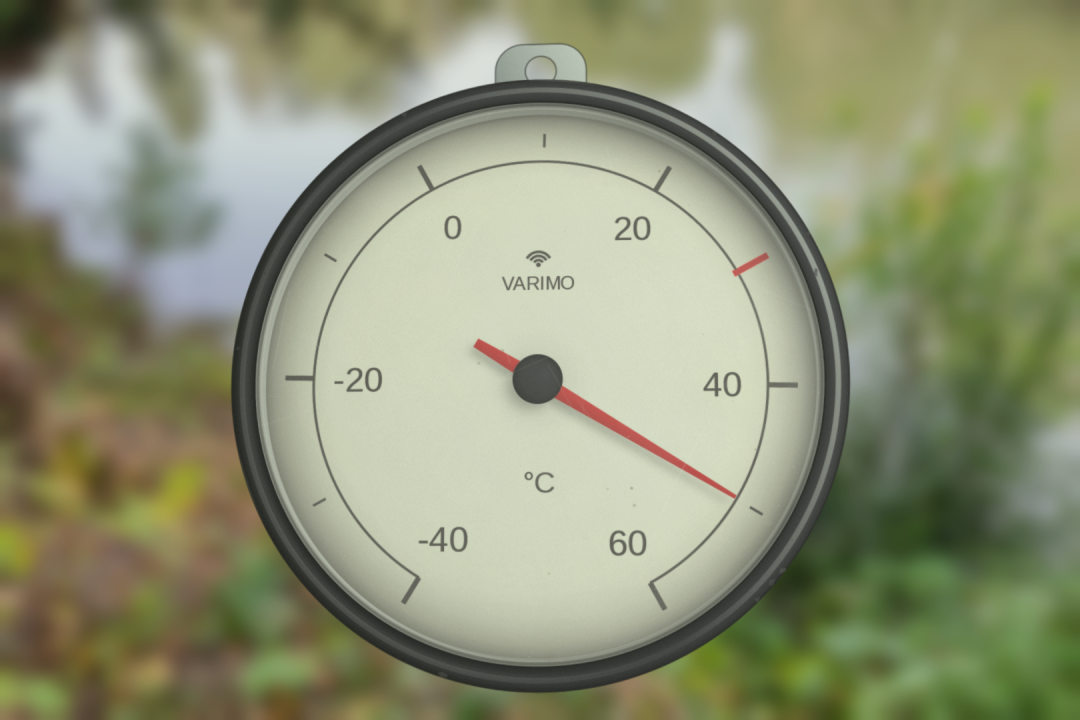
°C 50
